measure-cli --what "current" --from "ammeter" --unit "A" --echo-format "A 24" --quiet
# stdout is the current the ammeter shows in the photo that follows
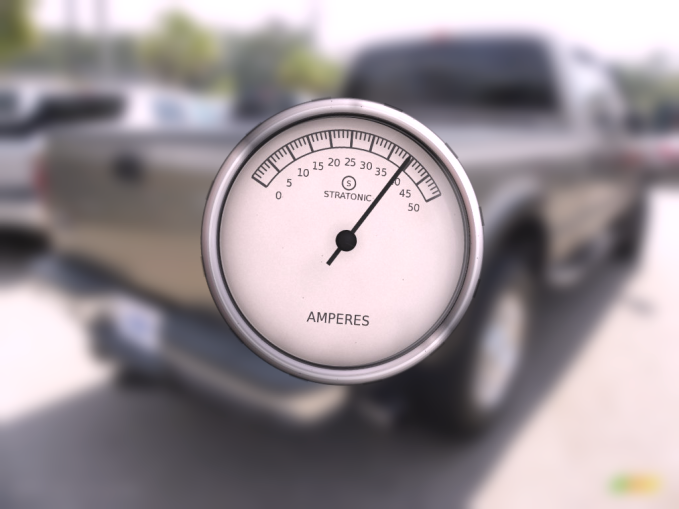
A 39
